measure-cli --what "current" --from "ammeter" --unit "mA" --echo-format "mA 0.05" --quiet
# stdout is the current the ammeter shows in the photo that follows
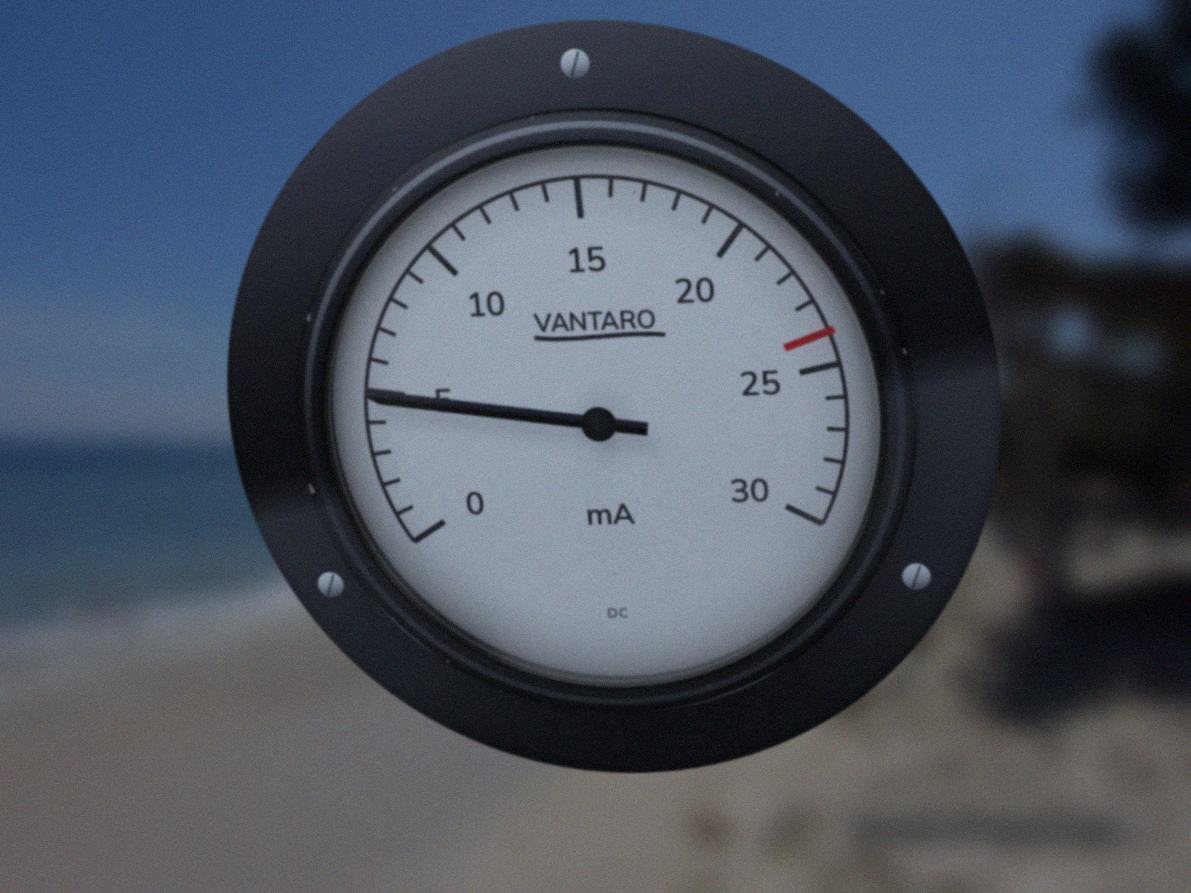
mA 5
